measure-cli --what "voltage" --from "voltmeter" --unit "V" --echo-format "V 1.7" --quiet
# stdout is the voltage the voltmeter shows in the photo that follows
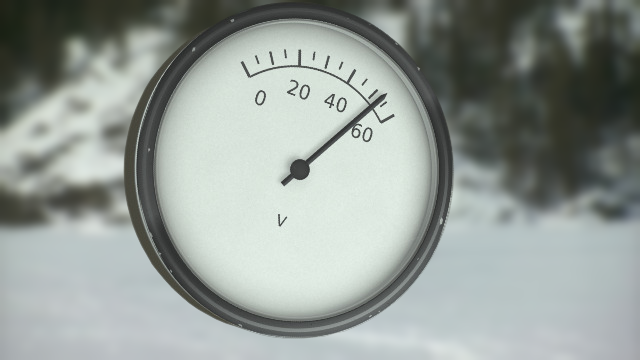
V 52.5
